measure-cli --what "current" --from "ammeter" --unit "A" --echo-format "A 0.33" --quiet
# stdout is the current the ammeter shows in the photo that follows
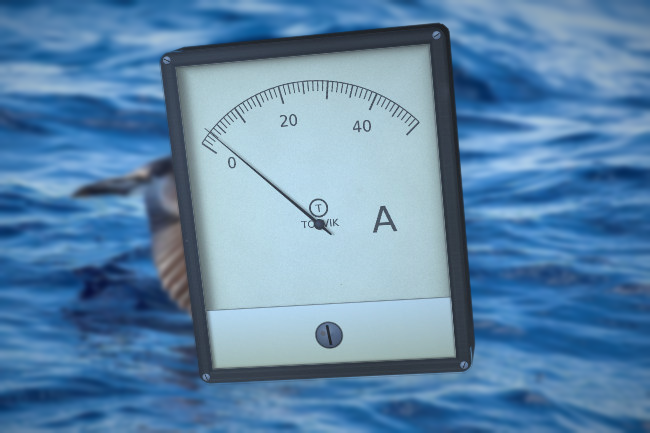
A 3
